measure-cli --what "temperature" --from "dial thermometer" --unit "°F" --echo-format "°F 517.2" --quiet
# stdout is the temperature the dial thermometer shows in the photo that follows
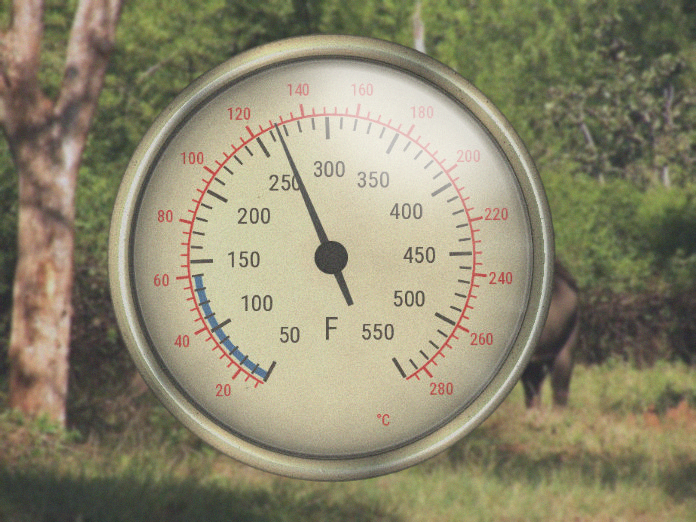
°F 265
